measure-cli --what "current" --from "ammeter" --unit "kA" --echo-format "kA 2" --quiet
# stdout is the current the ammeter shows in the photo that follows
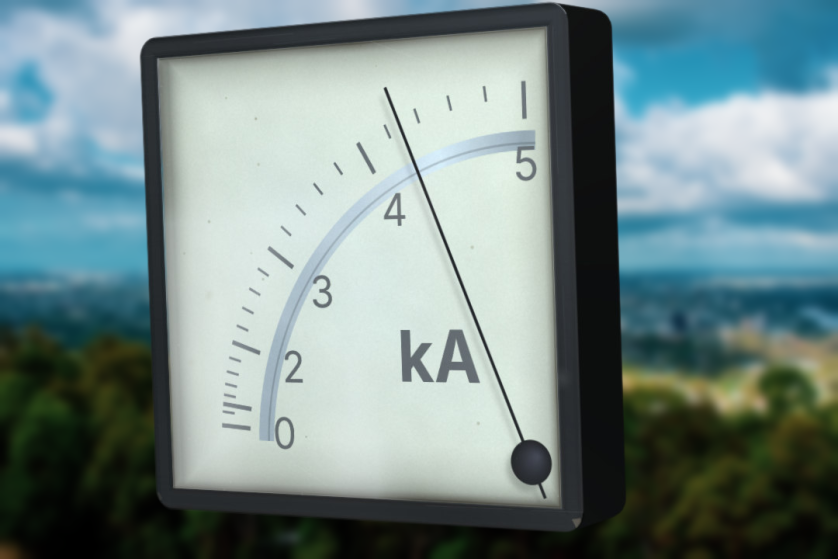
kA 4.3
